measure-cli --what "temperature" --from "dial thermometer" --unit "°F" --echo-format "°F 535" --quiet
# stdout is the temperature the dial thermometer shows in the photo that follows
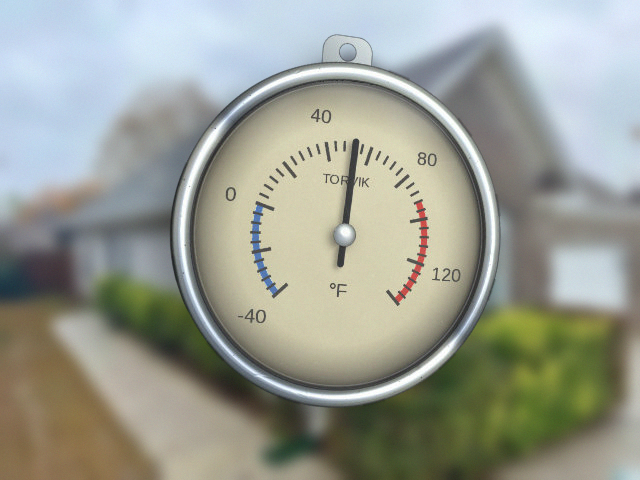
°F 52
